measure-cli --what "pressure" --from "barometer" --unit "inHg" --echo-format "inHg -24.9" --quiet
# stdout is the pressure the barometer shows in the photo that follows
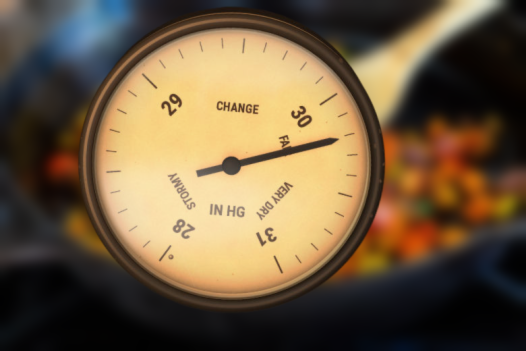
inHg 30.2
